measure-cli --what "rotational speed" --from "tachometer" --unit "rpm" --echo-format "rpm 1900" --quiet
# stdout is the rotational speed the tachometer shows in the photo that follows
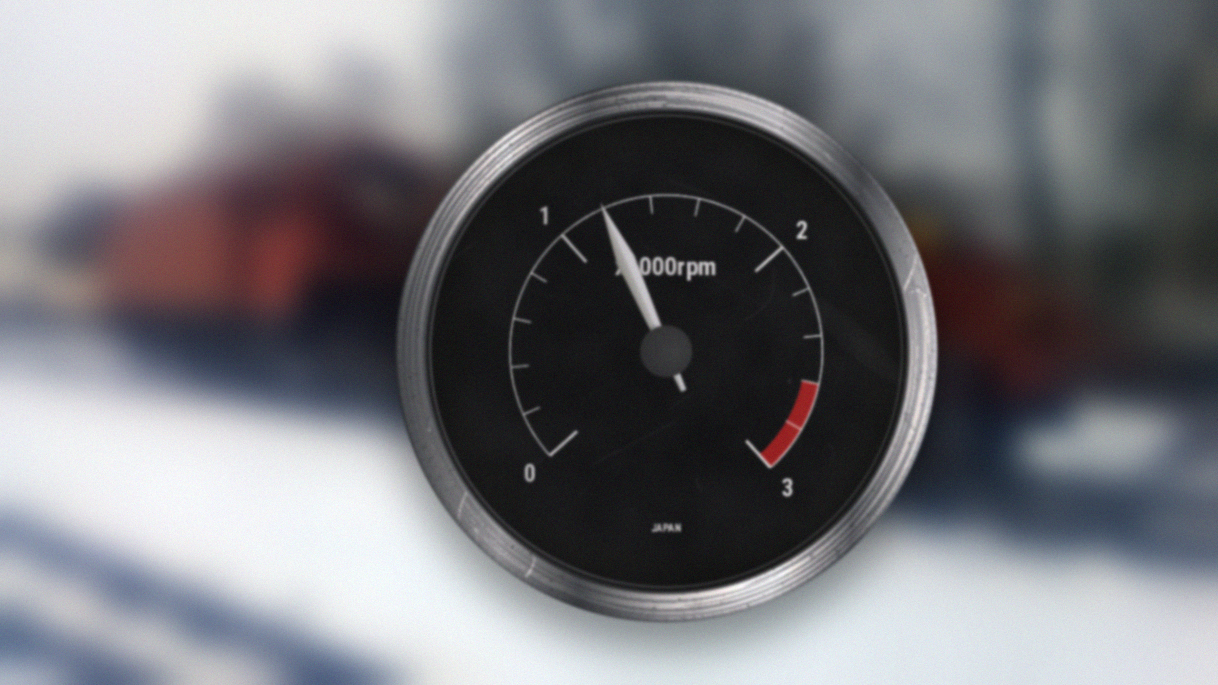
rpm 1200
